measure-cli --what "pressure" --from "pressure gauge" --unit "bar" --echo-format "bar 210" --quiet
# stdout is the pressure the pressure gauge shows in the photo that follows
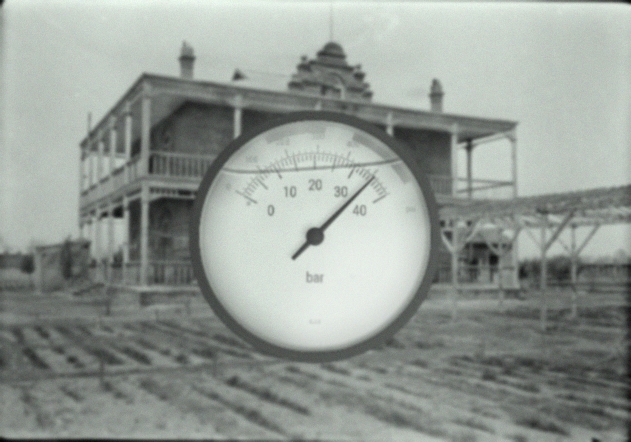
bar 35
